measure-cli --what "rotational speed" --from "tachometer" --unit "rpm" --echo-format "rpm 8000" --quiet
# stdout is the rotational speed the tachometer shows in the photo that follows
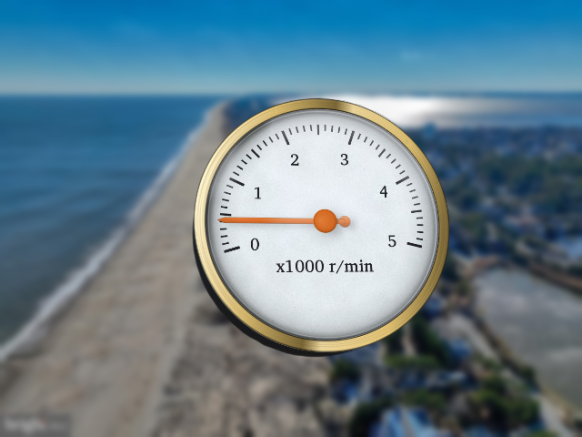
rpm 400
